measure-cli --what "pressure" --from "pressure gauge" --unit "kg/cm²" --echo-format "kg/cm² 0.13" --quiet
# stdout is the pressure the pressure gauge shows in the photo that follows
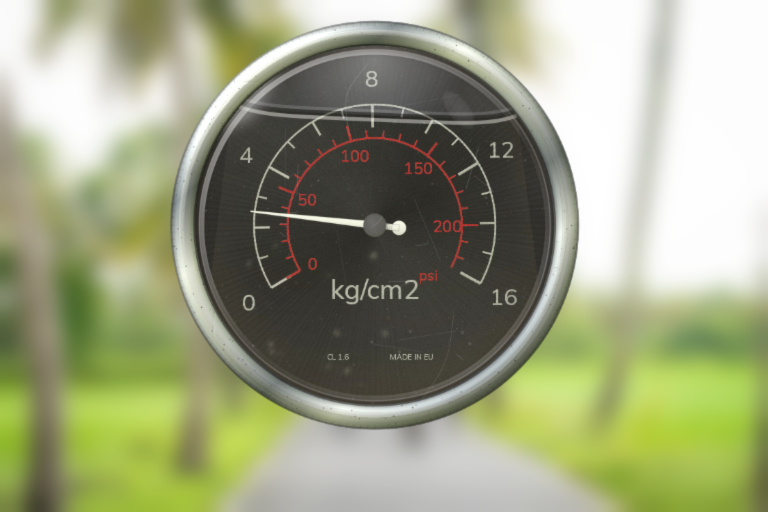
kg/cm² 2.5
